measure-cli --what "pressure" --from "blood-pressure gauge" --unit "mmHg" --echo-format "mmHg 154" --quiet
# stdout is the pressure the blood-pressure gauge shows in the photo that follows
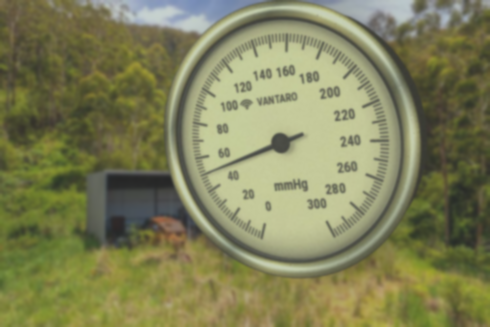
mmHg 50
